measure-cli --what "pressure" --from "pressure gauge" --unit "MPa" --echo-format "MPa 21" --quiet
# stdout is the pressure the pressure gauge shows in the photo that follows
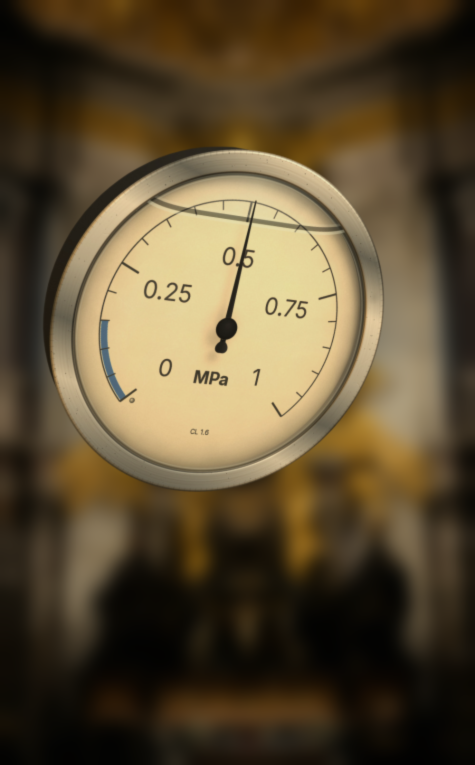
MPa 0.5
